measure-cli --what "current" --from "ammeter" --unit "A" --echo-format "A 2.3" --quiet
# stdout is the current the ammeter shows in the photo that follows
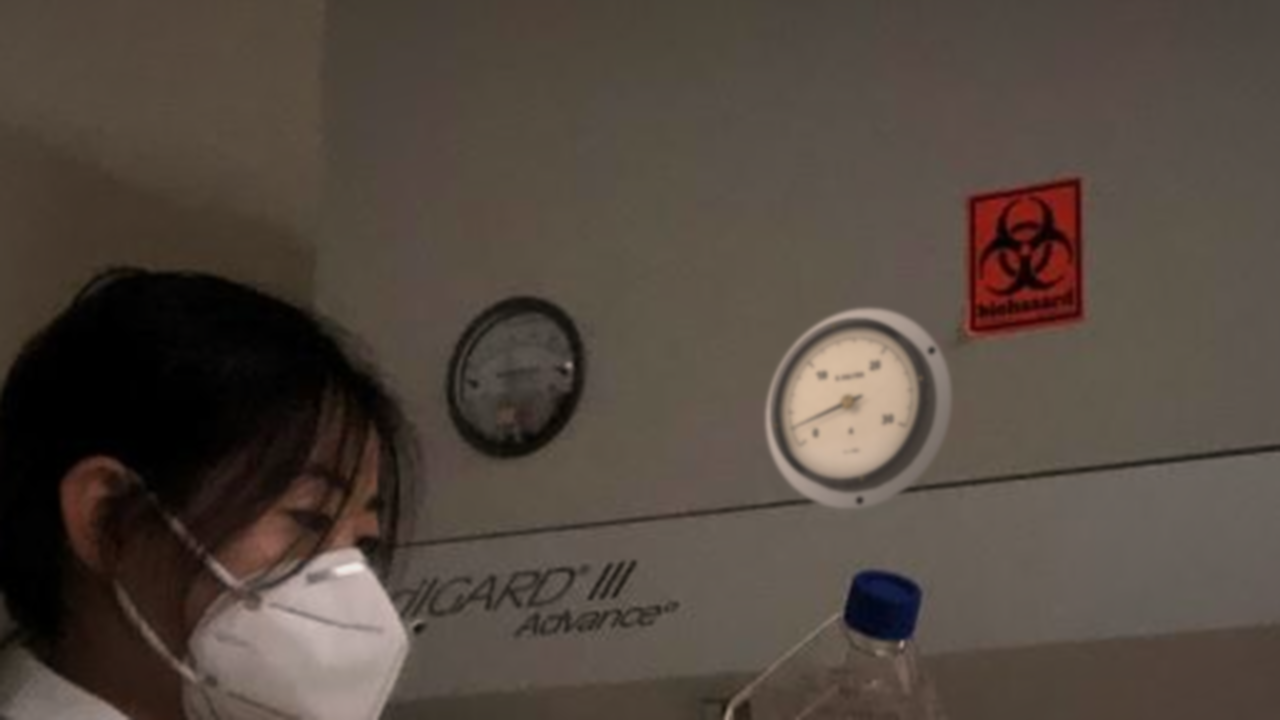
A 2
